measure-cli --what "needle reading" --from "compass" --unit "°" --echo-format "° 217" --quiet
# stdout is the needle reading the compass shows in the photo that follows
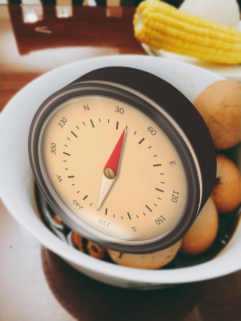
° 40
